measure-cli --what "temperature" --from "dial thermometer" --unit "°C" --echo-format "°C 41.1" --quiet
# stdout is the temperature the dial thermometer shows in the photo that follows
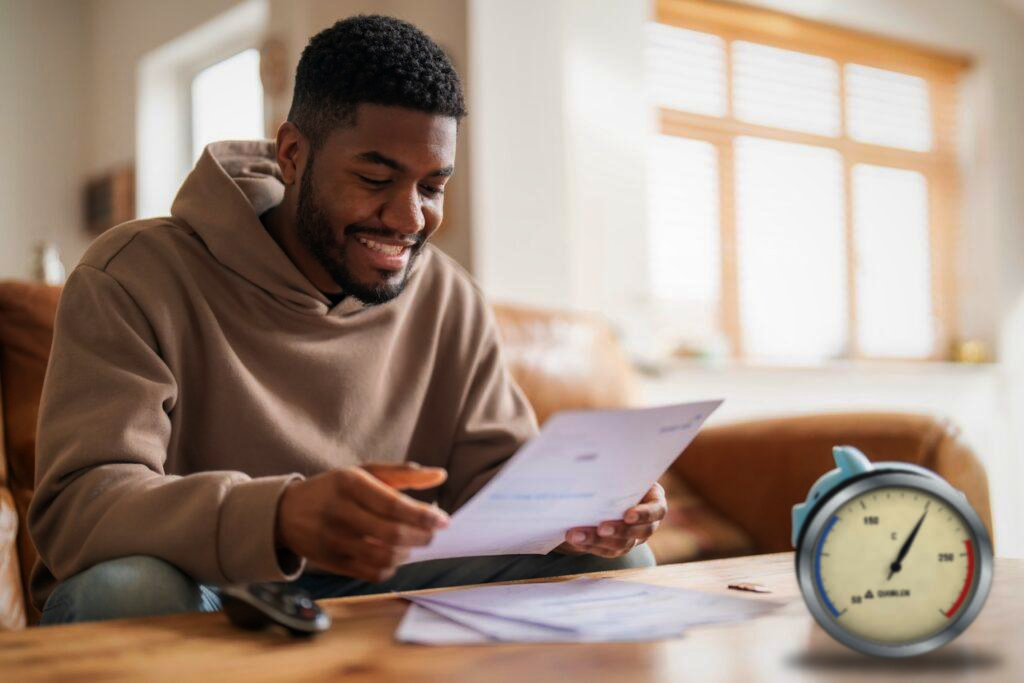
°C 200
